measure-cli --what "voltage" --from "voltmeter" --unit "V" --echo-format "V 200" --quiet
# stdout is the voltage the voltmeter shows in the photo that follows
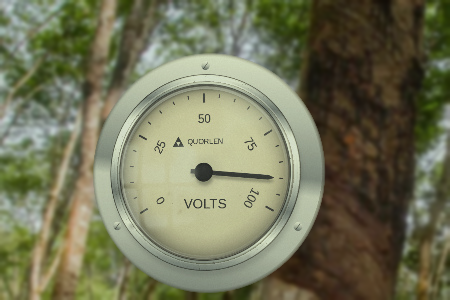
V 90
